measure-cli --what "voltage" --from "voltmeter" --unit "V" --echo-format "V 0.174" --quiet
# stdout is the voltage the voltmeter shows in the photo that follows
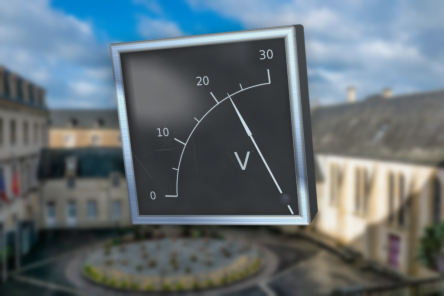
V 22.5
